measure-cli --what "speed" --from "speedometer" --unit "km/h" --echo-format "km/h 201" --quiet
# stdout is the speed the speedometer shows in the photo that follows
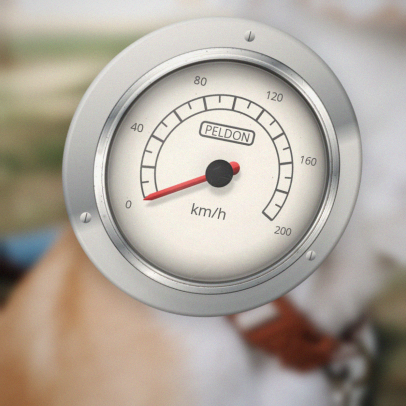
km/h 0
